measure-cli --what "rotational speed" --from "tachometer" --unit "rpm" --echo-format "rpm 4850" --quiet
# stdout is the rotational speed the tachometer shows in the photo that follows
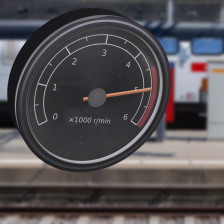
rpm 5000
